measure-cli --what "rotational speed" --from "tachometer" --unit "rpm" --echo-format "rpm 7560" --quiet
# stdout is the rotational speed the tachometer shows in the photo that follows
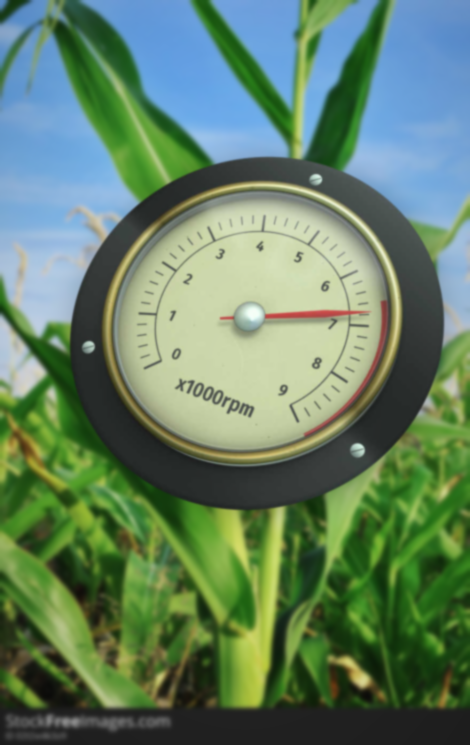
rpm 6800
